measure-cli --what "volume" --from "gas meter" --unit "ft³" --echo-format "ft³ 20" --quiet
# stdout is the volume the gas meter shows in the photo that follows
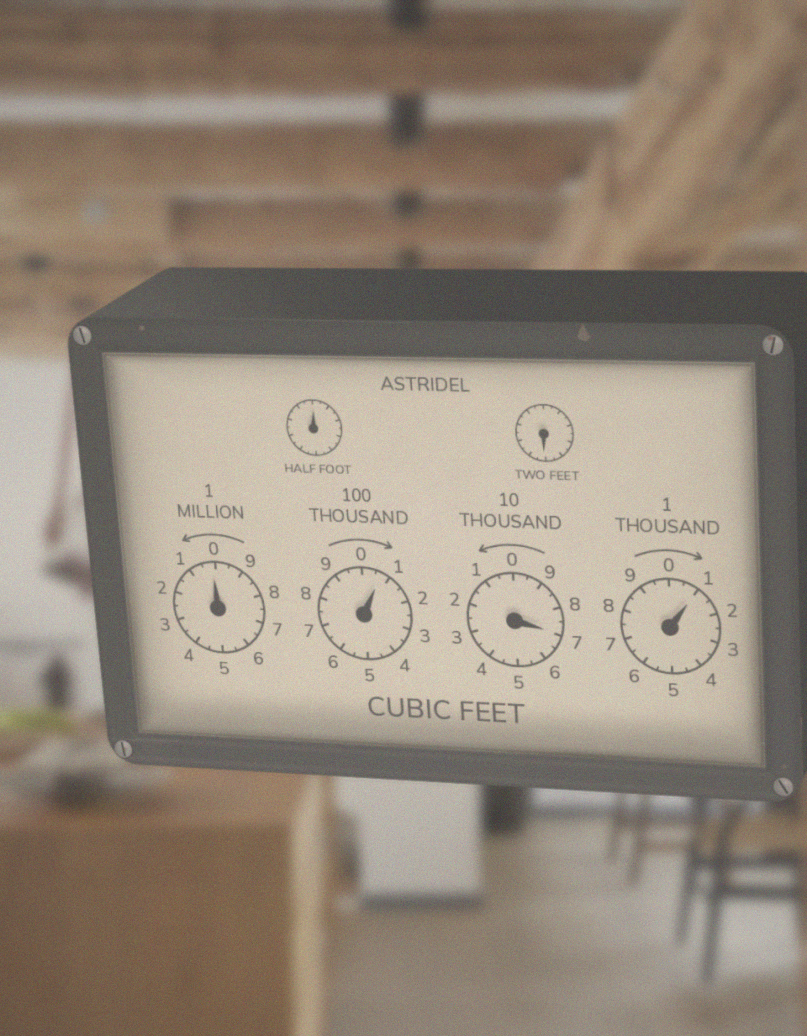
ft³ 7100
